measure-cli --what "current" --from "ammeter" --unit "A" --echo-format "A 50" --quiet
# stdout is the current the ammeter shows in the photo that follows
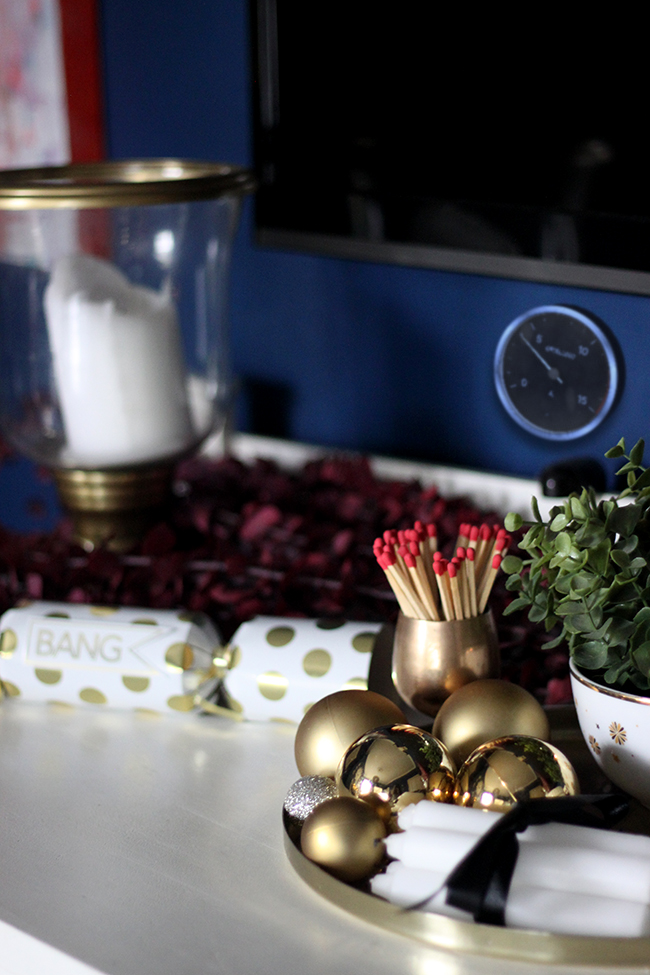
A 4
